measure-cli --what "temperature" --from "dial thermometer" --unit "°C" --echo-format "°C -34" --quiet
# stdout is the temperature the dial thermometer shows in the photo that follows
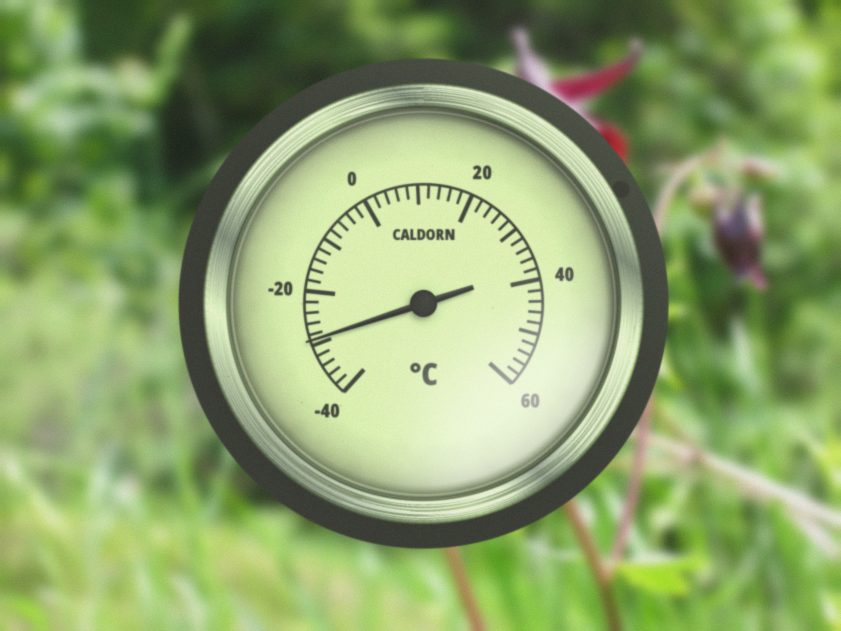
°C -29
